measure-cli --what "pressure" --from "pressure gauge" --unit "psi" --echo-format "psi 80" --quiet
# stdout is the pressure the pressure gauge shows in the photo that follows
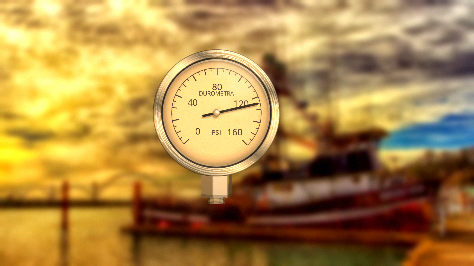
psi 125
